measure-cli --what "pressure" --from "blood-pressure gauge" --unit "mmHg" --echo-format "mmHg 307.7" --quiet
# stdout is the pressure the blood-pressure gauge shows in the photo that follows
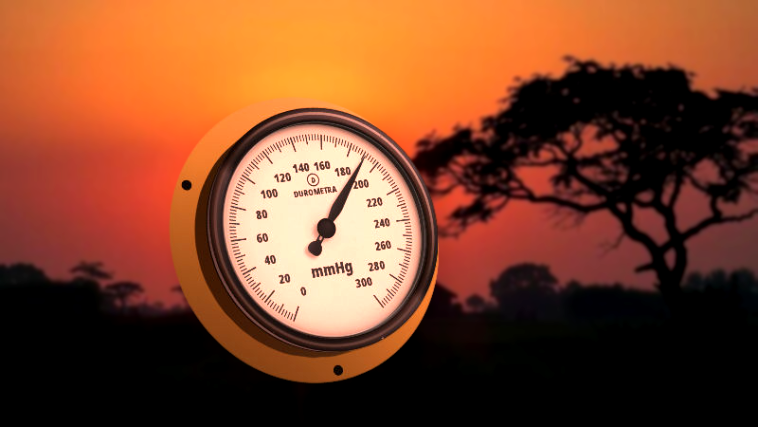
mmHg 190
